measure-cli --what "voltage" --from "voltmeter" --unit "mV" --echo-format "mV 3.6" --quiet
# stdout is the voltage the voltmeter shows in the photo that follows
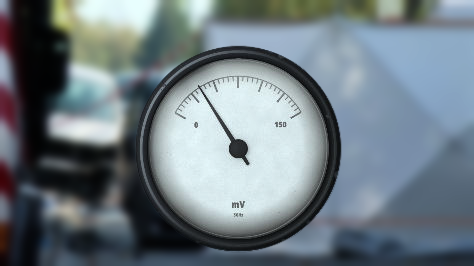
mV 35
